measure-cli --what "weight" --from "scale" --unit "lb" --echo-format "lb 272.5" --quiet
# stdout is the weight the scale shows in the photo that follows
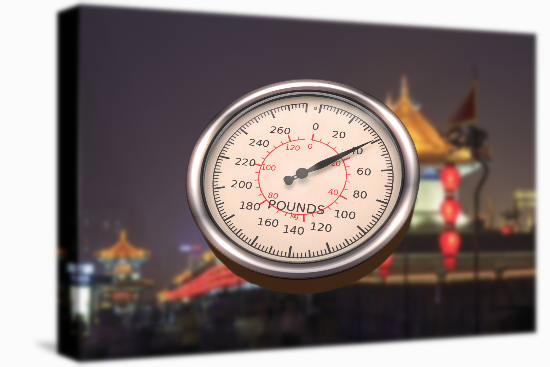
lb 40
